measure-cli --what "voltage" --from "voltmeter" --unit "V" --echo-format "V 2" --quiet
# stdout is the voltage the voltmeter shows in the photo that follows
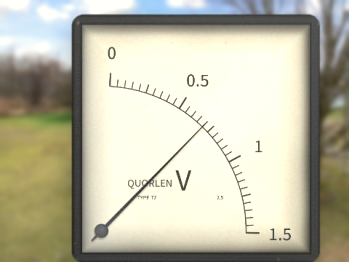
V 0.7
